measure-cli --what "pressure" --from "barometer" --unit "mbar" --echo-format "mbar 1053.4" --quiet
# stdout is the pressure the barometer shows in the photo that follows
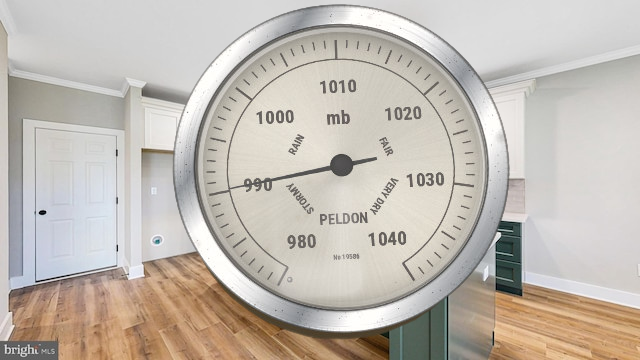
mbar 990
